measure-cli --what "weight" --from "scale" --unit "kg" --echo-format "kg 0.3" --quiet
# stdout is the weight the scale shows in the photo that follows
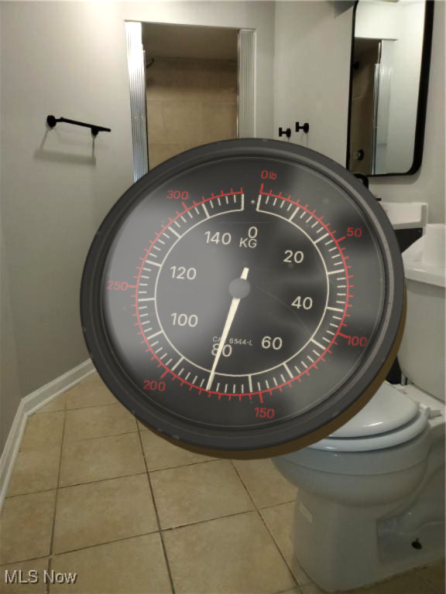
kg 80
